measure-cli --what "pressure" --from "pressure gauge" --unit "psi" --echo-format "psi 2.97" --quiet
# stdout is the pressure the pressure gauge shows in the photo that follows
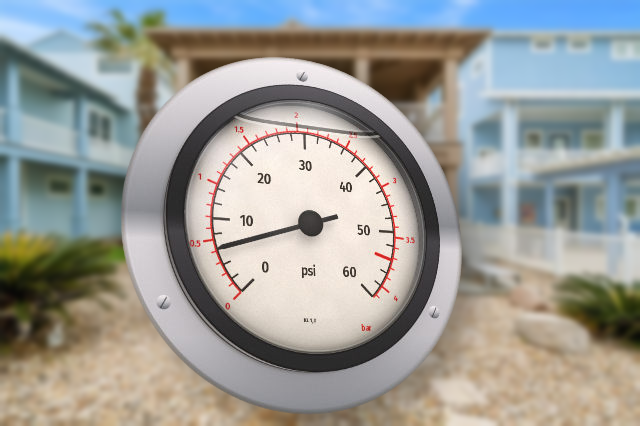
psi 6
